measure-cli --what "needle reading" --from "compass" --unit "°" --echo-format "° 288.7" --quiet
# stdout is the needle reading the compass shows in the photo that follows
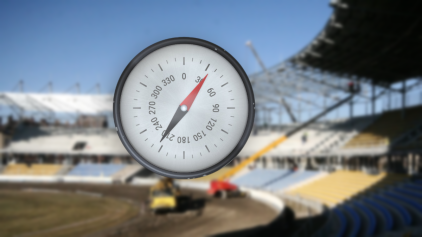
° 35
